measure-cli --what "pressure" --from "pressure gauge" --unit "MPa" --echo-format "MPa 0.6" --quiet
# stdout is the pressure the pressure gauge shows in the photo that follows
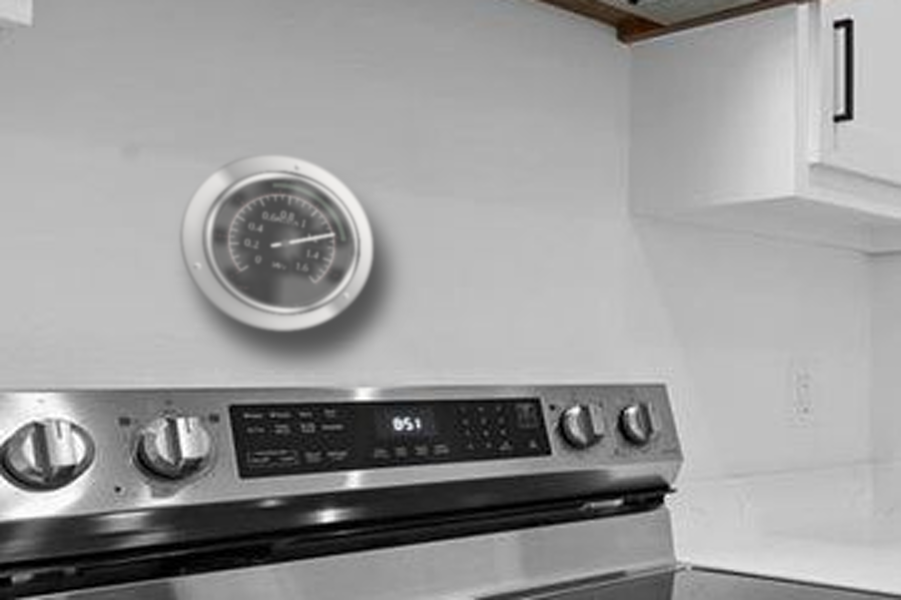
MPa 1.2
